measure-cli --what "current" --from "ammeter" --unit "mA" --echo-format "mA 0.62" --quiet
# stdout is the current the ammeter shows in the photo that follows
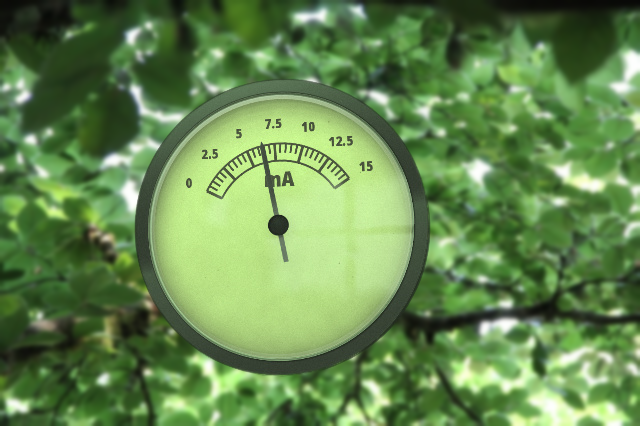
mA 6.5
